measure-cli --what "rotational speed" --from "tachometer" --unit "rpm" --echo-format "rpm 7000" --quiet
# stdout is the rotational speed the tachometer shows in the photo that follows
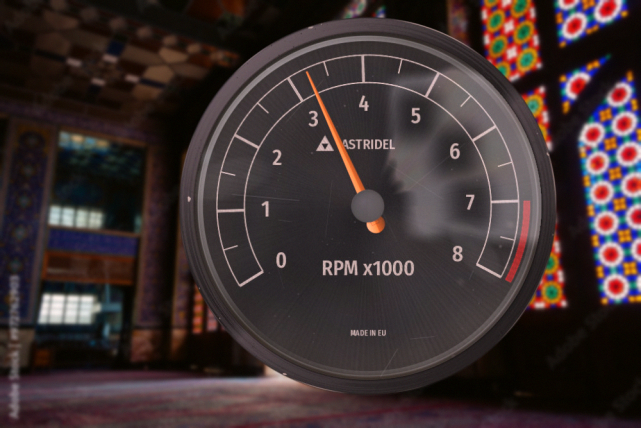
rpm 3250
